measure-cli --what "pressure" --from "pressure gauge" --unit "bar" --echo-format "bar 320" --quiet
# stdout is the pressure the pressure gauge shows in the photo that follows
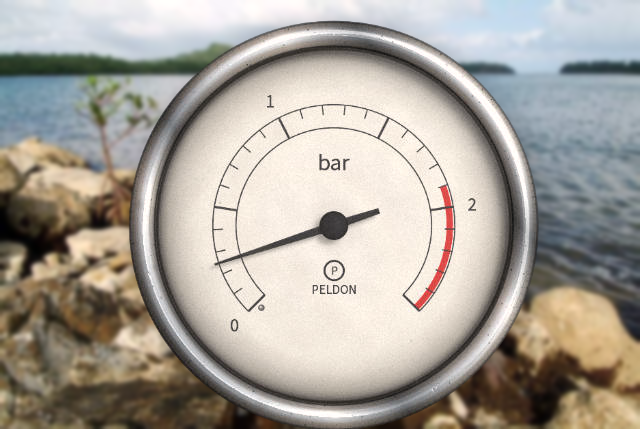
bar 0.25
